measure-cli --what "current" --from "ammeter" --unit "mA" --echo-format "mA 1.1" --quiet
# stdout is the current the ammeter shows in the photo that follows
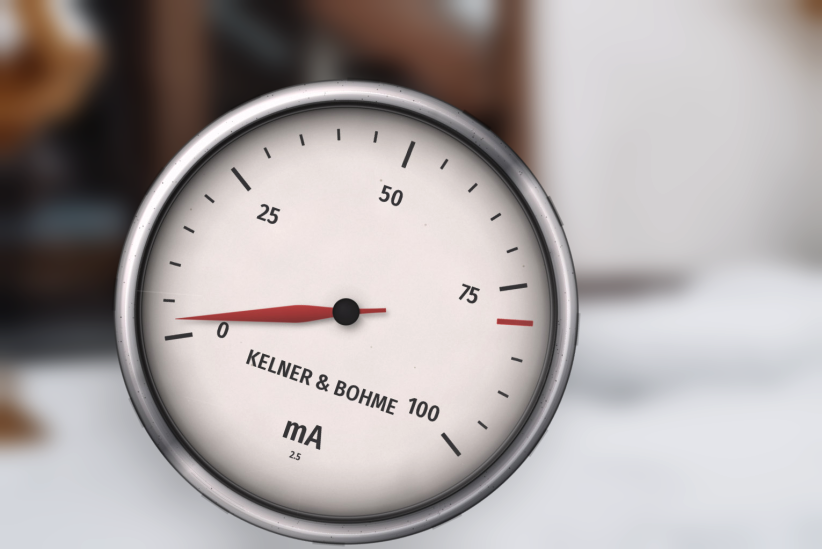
mA 2.5
